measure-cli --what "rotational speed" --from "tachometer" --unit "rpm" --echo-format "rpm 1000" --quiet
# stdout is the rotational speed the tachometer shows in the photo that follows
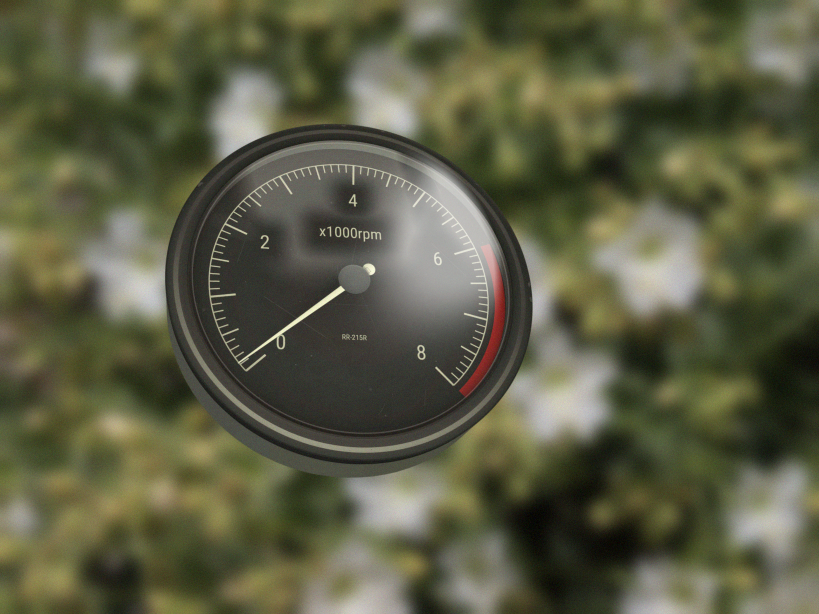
rpm 100
